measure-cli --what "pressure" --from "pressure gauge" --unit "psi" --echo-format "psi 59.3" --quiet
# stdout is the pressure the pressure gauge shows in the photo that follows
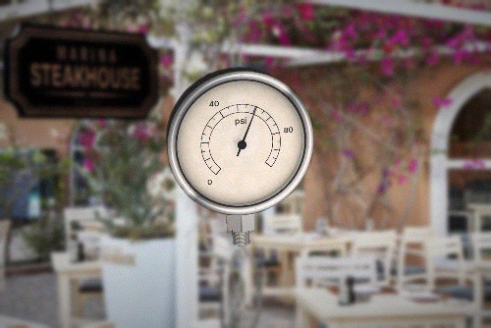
psi 60
